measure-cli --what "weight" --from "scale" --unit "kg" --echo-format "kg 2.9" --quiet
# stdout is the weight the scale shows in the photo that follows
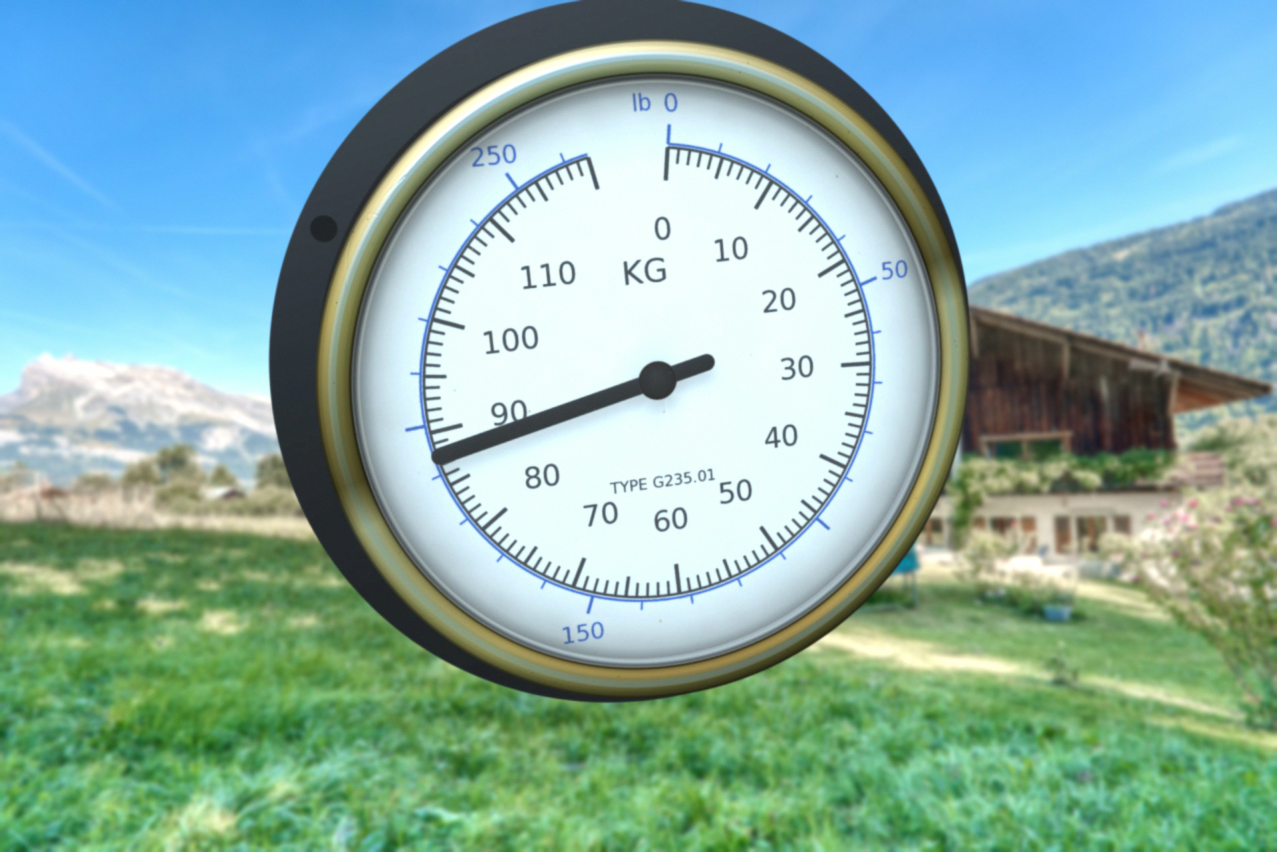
kg 88
